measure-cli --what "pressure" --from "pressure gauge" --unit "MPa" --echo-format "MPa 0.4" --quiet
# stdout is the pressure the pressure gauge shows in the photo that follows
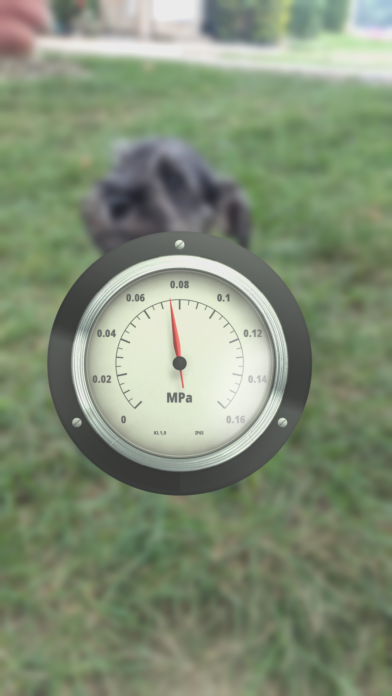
MPa 0.075
